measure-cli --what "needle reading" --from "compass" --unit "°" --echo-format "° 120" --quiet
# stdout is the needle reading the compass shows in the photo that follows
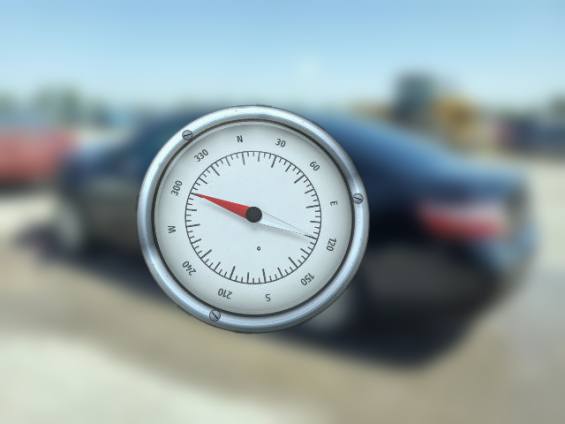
° 300
